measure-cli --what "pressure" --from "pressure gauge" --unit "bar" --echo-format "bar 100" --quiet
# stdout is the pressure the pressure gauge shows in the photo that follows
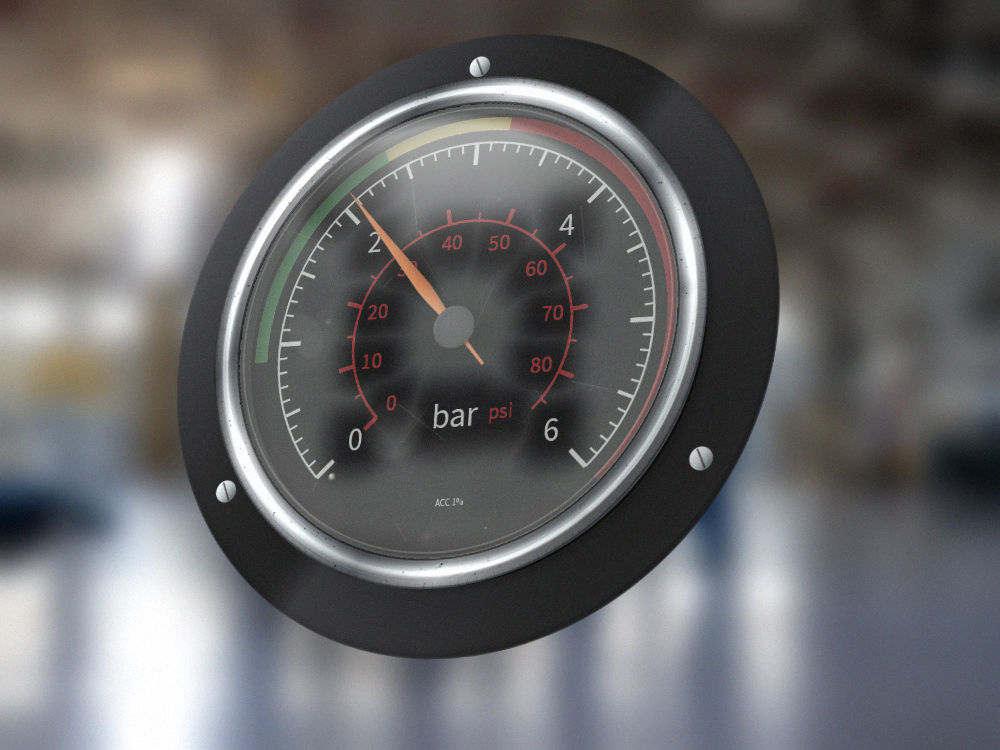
bar 2.1
